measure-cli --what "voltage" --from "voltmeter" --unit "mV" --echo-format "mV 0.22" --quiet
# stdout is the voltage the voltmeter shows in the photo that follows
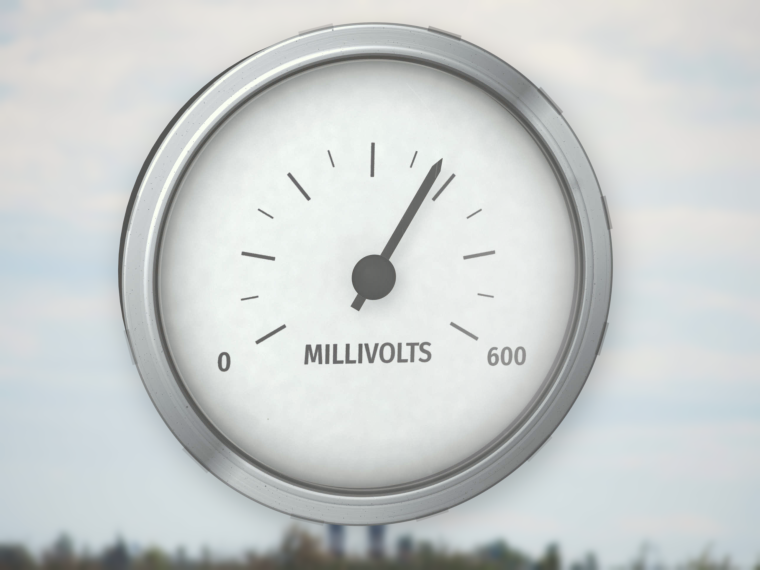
mV 375
